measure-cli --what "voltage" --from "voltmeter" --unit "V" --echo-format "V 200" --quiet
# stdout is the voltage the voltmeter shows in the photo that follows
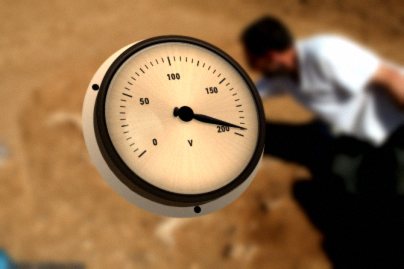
V 195
